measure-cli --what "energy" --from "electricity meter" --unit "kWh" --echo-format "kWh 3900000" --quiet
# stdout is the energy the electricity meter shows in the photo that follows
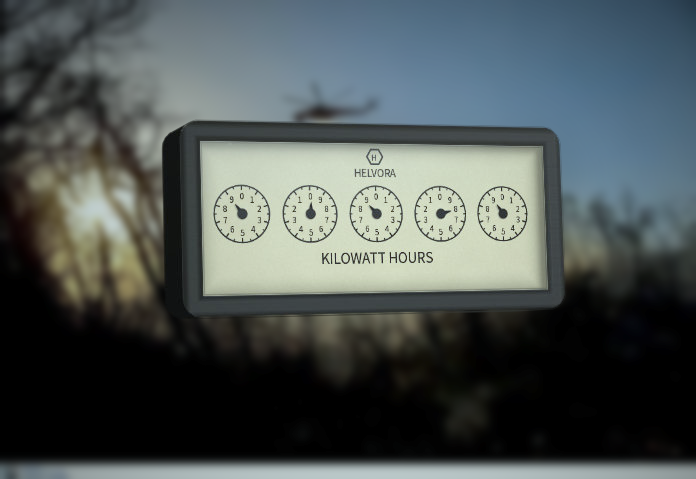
kWh 89879
